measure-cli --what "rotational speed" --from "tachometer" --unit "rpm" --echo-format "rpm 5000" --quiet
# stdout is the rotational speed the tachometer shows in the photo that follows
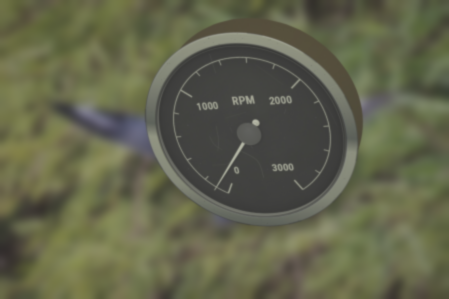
rpm 100
